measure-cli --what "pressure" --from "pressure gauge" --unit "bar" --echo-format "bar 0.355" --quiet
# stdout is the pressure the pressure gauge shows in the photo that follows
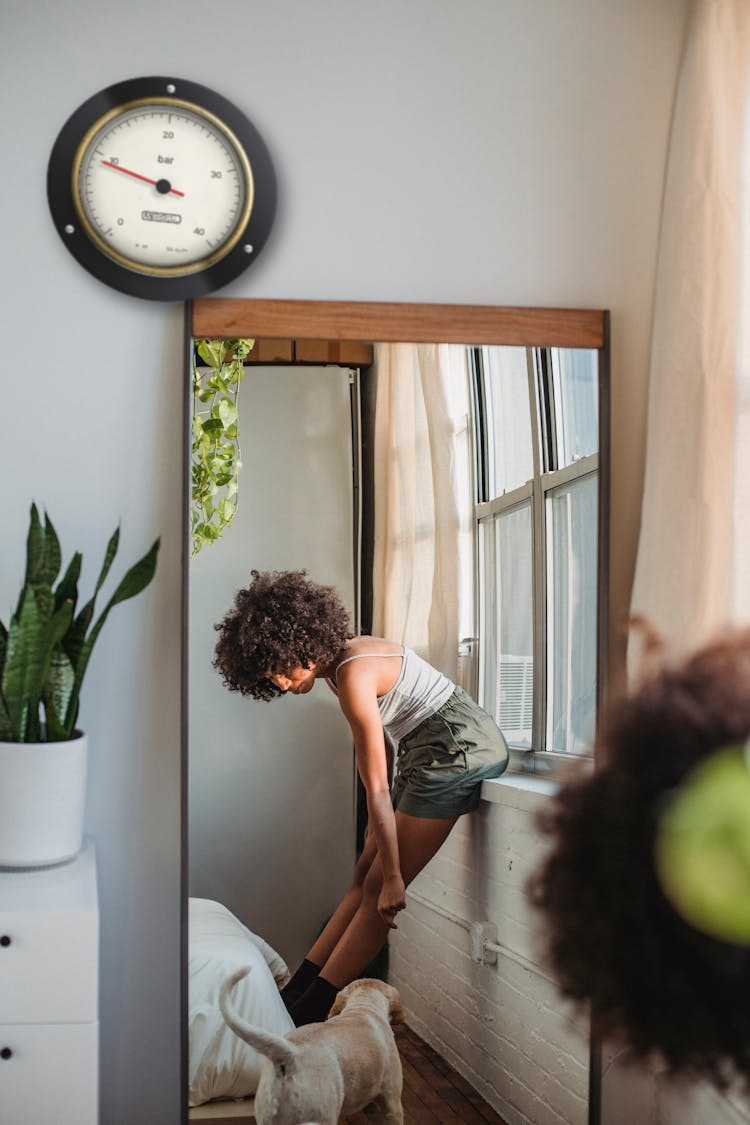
bar 9
